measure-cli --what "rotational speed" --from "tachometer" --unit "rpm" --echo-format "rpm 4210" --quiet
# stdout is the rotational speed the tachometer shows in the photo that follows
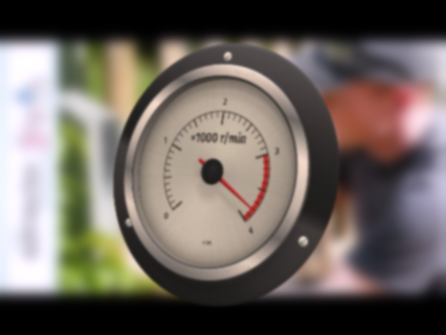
rpm 3800
